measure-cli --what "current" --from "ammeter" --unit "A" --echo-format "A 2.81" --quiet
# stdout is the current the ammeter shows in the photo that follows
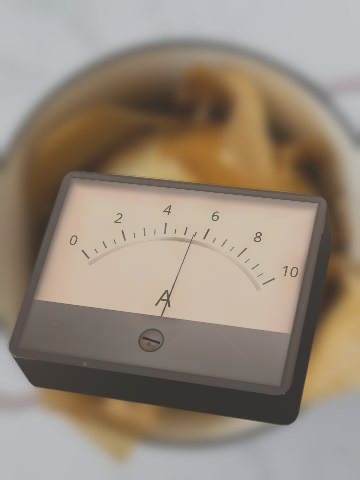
A 5.5
